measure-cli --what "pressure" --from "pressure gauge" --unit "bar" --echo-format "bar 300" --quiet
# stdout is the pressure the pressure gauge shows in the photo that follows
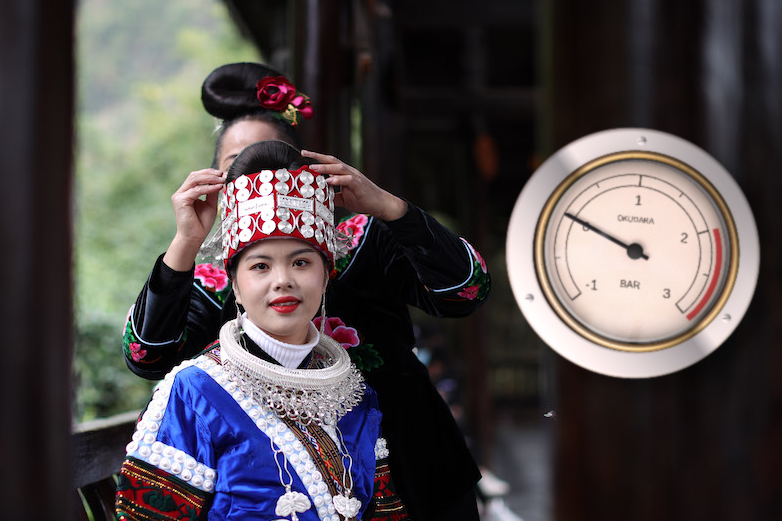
bar 0
